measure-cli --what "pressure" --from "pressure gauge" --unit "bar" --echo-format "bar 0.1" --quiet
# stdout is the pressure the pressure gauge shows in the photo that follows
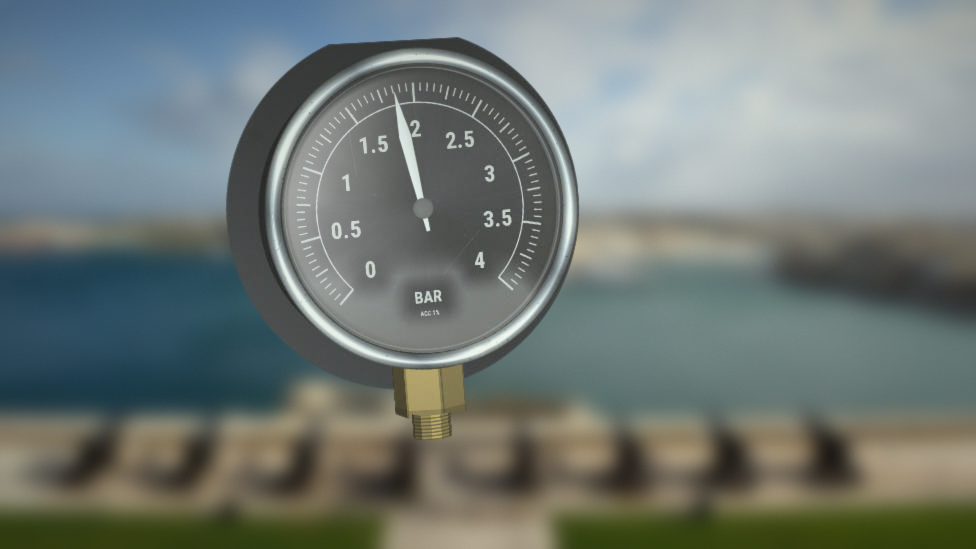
bar 1.85
